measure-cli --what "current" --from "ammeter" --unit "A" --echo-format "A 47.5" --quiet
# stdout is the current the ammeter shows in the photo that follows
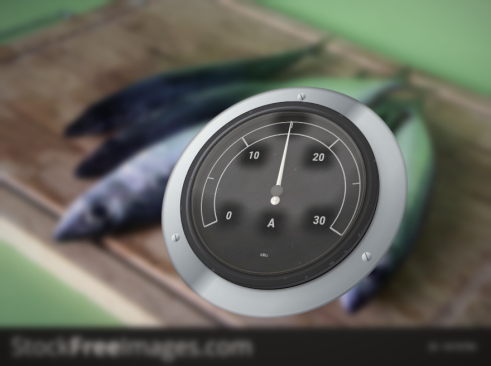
A 15
